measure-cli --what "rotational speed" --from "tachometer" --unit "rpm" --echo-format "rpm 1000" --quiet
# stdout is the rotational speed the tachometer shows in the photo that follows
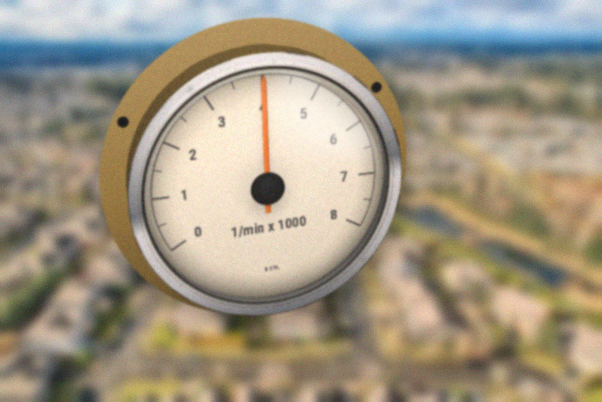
rpm 4000
